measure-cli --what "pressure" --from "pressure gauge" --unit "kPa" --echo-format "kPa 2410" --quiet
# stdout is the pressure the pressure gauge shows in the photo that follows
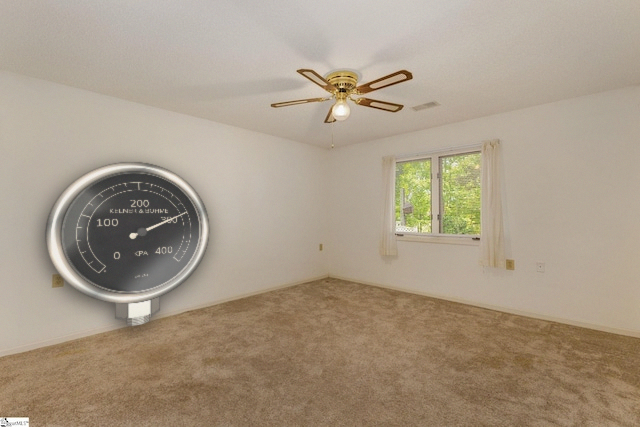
kPa 300
